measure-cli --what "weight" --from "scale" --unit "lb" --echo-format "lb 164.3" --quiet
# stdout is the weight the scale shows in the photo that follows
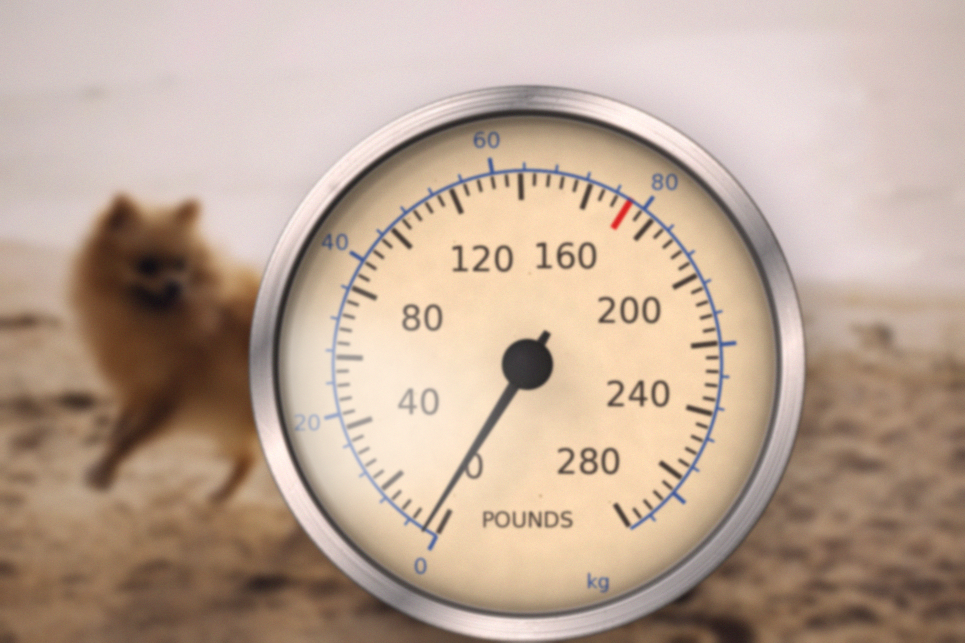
lb 4
